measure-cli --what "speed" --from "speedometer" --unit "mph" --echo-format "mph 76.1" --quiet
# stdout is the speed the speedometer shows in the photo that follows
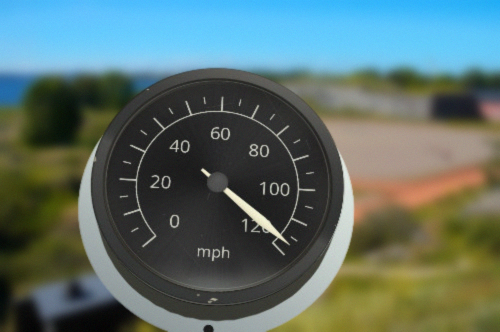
mph 117.5
